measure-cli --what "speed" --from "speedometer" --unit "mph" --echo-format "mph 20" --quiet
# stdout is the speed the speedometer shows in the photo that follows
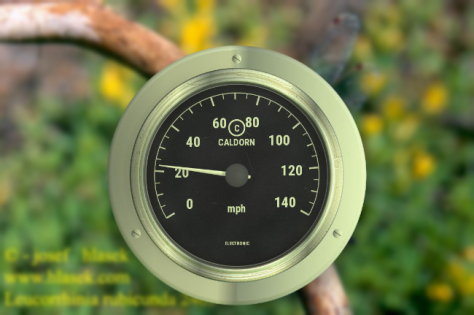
mph 22.5
